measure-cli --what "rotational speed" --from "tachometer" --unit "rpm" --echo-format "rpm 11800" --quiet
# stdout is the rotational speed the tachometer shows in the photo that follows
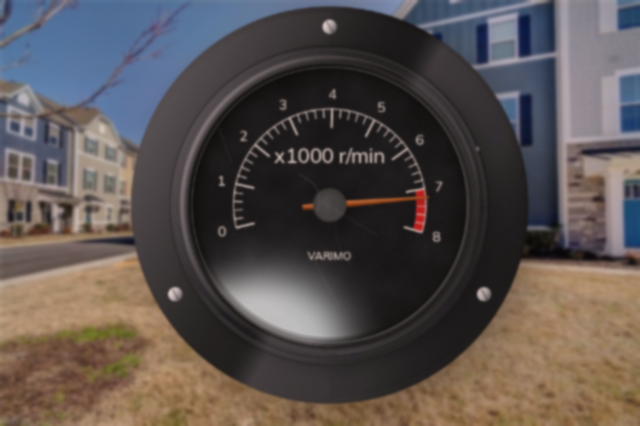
rpm 7200
